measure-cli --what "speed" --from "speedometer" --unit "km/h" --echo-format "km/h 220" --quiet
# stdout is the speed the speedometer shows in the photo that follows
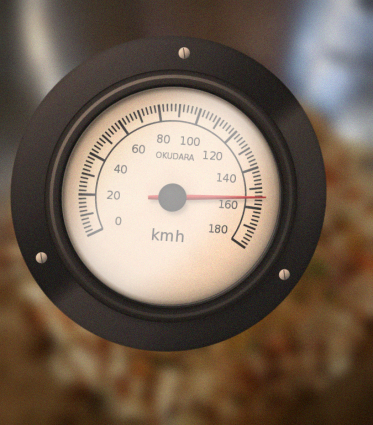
km/h 154
